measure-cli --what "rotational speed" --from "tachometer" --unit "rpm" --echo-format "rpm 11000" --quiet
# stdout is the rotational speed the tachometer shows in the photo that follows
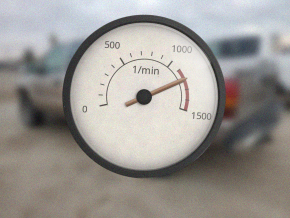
rpm 1200
